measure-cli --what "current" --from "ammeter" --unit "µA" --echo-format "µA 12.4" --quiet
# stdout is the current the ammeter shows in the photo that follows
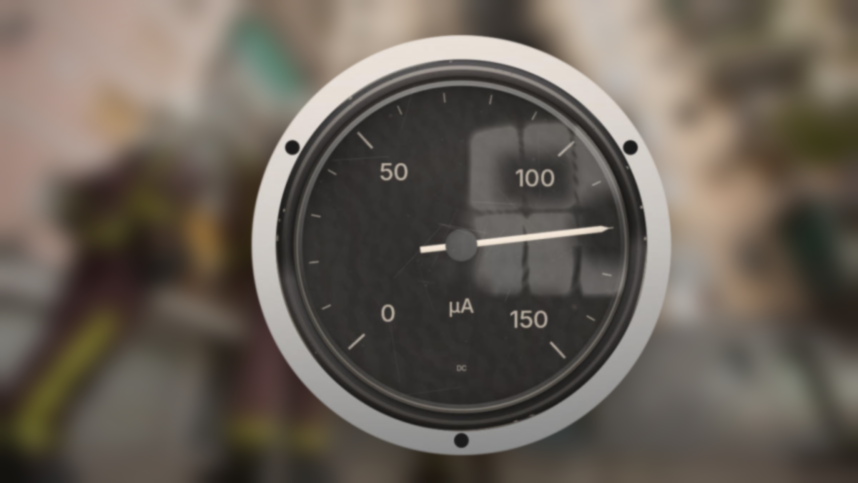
µA 120
